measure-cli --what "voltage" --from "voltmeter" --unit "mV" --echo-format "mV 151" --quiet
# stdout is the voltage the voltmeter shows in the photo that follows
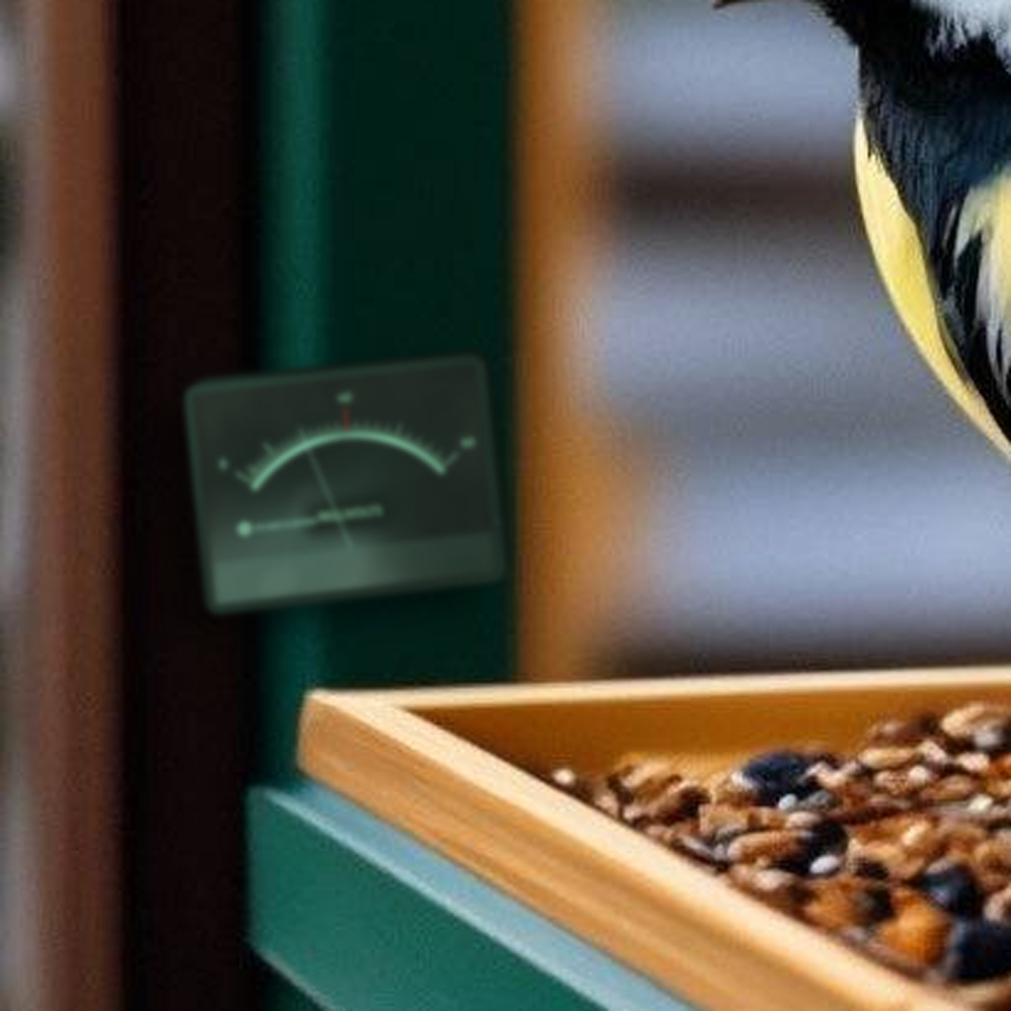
mV 30
